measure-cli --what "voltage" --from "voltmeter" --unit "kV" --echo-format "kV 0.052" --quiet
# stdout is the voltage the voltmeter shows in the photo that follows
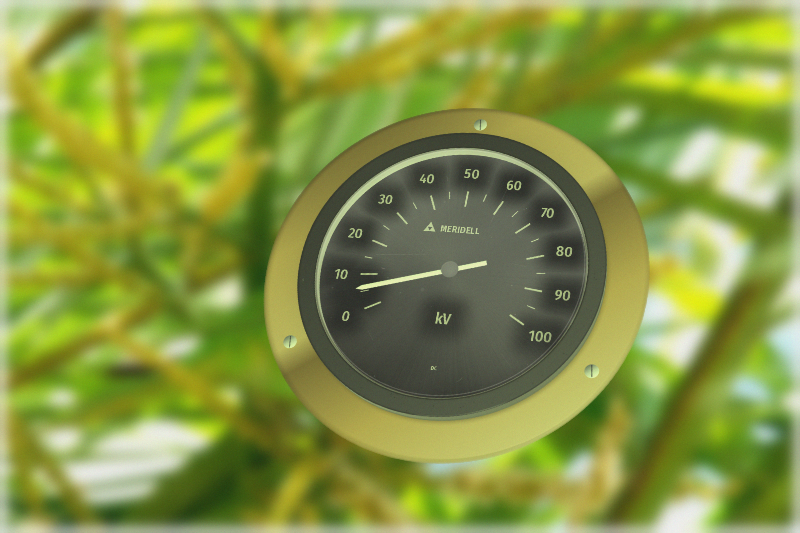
kV 5
